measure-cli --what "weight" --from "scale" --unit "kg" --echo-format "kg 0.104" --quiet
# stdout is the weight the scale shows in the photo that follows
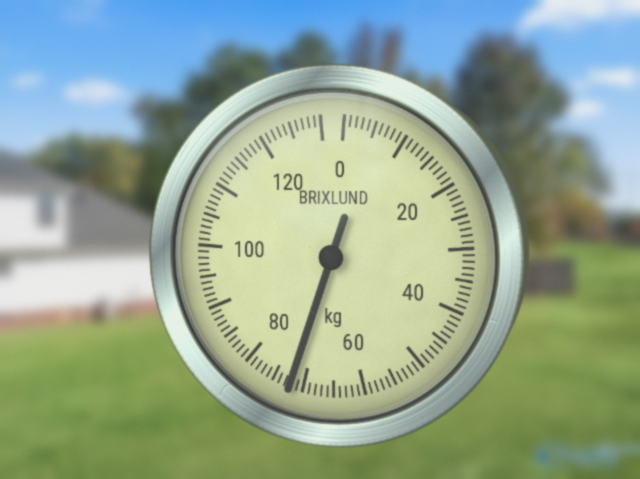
kg 72
